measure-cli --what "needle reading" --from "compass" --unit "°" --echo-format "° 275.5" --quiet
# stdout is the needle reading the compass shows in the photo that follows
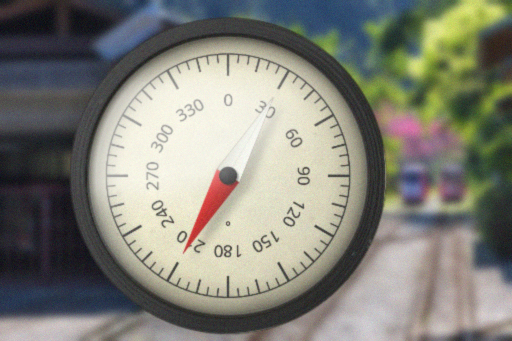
° 210
